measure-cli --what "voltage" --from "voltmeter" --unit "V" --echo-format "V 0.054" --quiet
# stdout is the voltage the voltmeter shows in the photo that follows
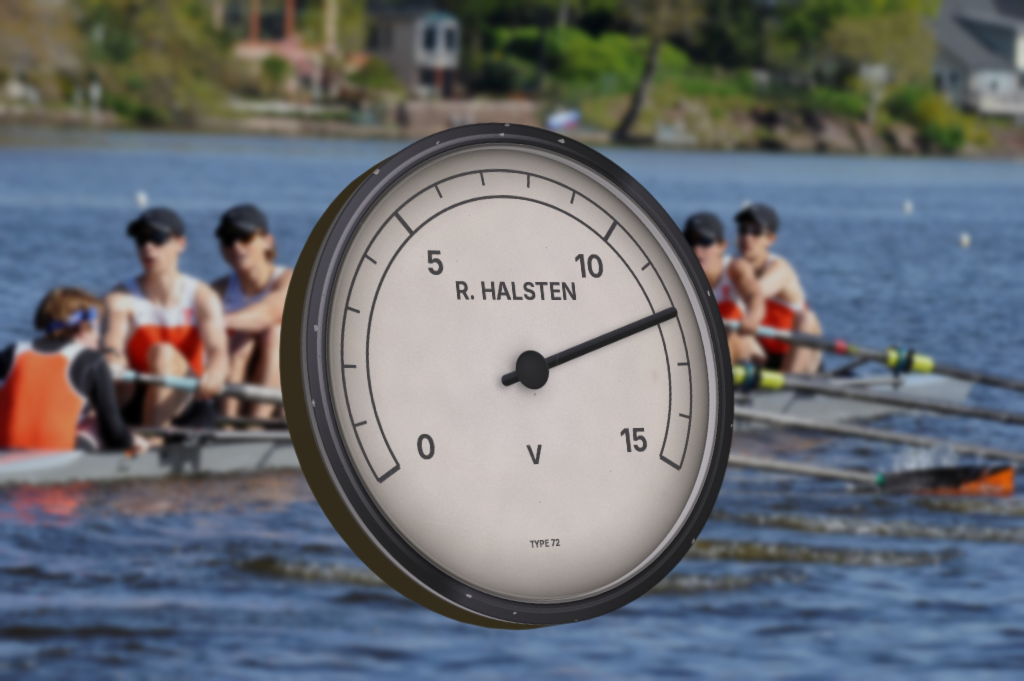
V 12
